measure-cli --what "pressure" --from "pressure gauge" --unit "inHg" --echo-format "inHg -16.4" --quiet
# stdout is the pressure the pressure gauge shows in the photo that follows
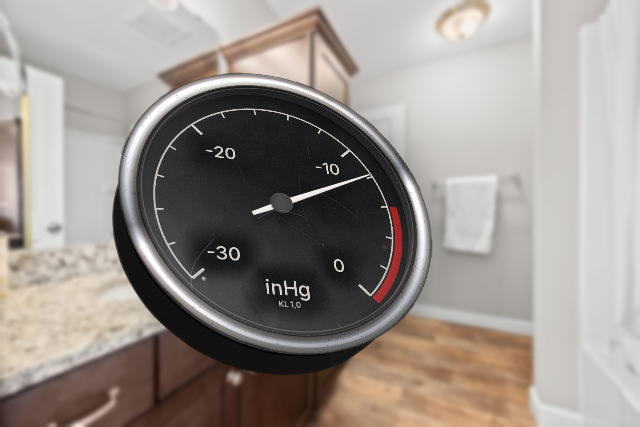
inHg -8
